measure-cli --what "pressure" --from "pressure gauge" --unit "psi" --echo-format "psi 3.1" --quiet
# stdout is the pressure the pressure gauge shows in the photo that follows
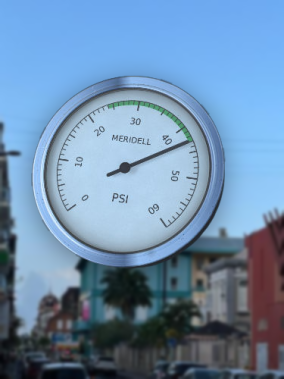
psi 43
